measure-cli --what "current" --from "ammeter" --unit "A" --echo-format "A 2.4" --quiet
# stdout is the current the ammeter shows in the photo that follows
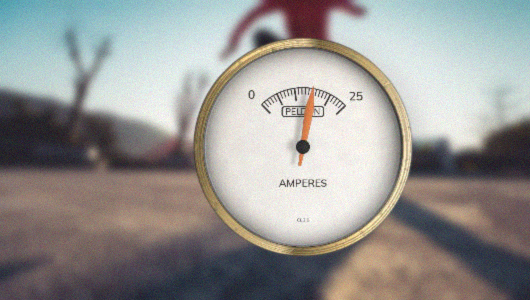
A 15
